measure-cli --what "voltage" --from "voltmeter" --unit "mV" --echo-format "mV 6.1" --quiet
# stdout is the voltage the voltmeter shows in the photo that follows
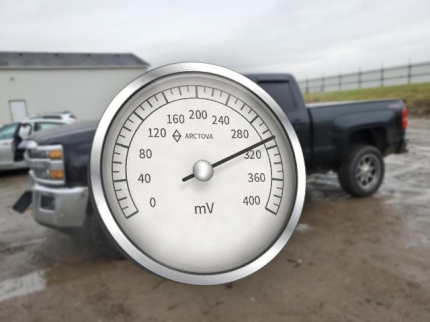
mV 310
